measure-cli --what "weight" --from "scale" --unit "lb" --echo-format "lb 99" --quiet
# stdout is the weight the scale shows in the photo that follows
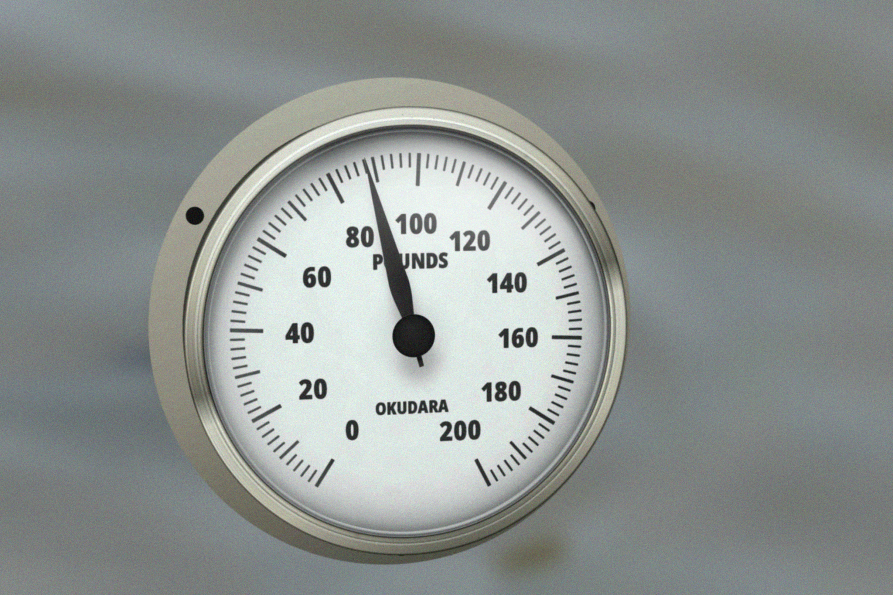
lb 88
